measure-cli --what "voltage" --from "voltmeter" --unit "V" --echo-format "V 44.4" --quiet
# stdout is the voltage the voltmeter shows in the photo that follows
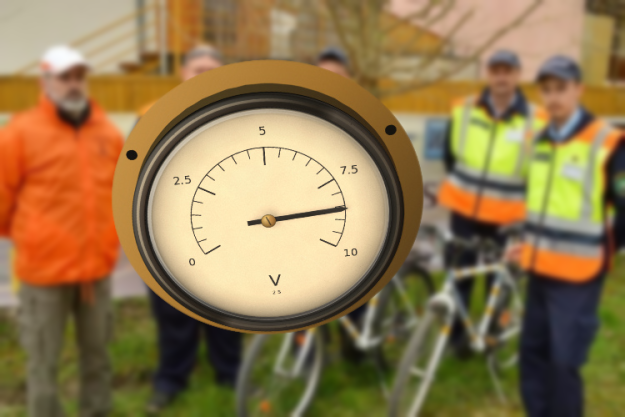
V 8.5
